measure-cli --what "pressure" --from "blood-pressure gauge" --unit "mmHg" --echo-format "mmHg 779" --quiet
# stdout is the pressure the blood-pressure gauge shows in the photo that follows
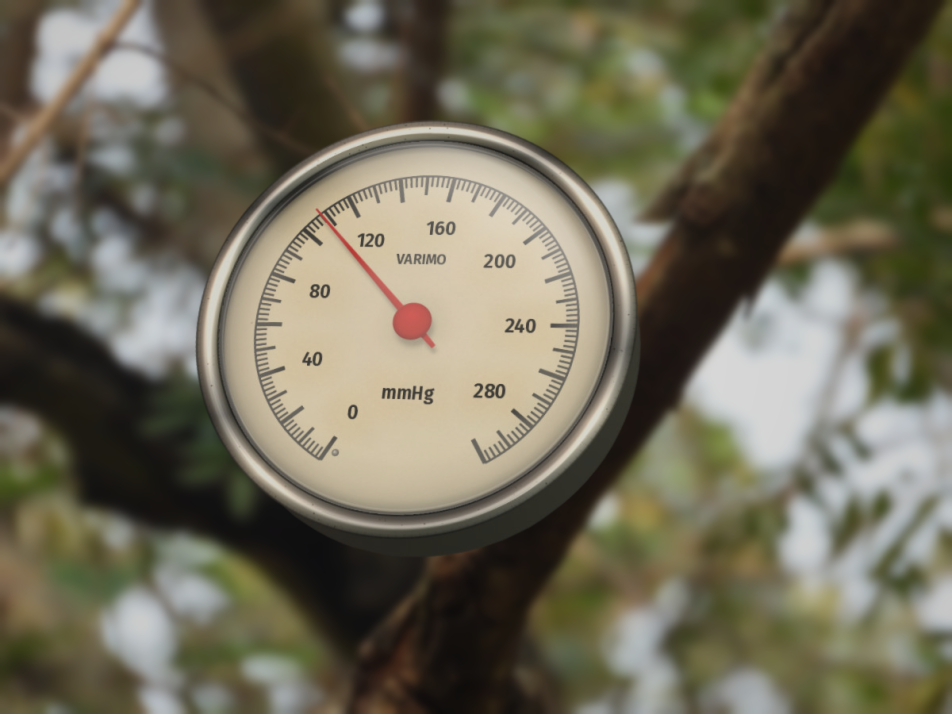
mmHg 108
